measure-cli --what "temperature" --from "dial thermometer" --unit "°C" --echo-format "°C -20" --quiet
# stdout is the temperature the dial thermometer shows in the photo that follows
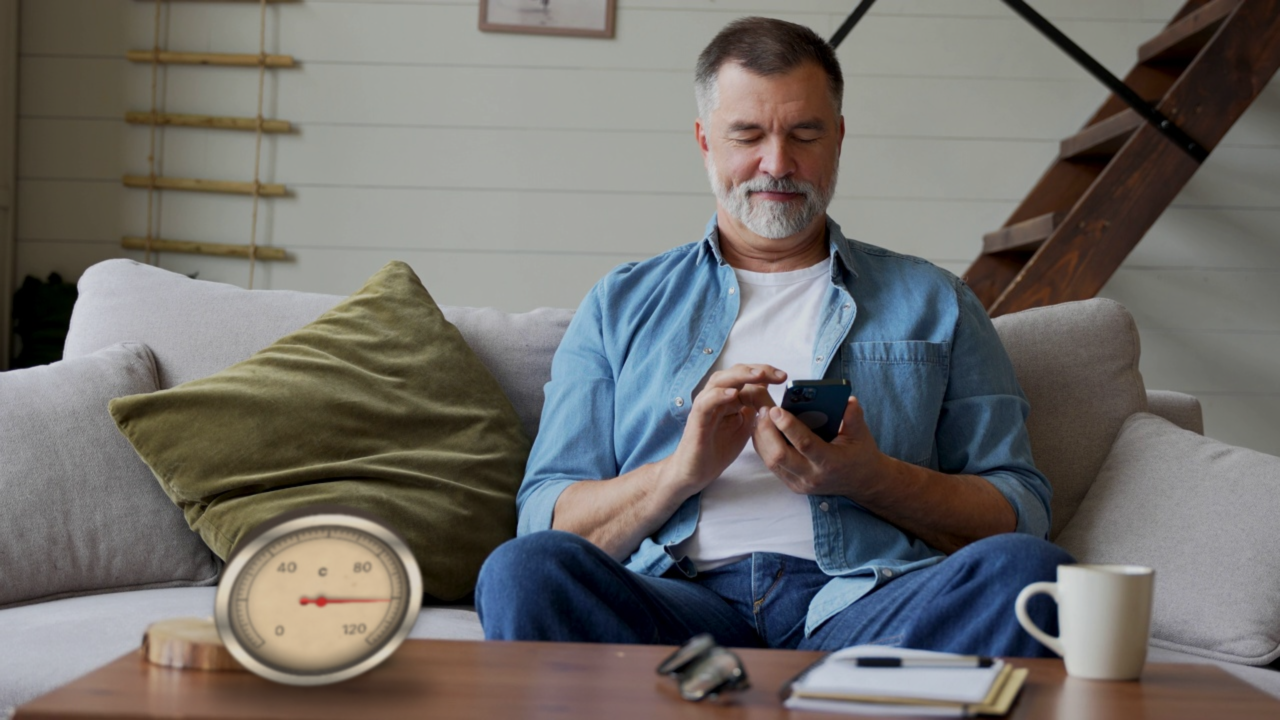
°C 100
